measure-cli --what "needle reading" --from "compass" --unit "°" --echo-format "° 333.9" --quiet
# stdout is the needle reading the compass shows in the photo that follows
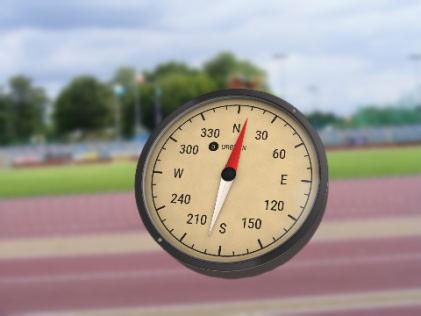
° 10
